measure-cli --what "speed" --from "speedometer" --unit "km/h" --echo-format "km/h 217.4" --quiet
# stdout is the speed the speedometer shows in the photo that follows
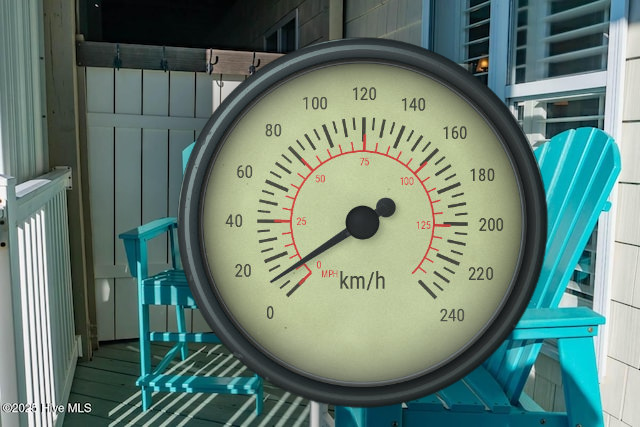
km/h 10
